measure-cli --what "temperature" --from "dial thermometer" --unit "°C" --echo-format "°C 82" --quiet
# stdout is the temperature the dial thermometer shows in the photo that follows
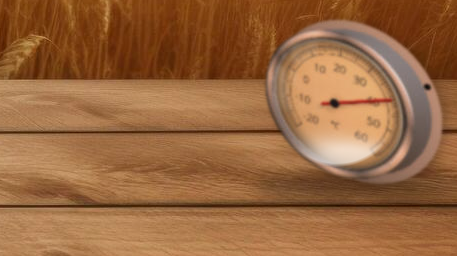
°C 40
